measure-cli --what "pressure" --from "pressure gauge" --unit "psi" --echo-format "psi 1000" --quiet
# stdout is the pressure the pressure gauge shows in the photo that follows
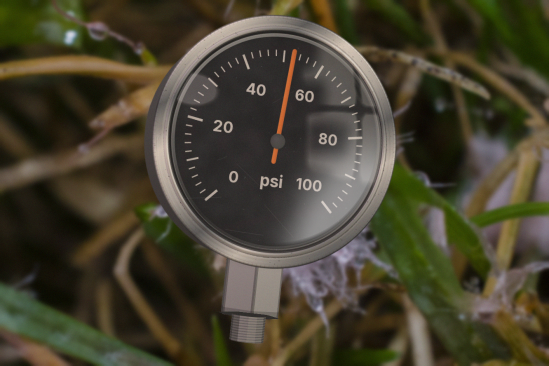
psi 52
